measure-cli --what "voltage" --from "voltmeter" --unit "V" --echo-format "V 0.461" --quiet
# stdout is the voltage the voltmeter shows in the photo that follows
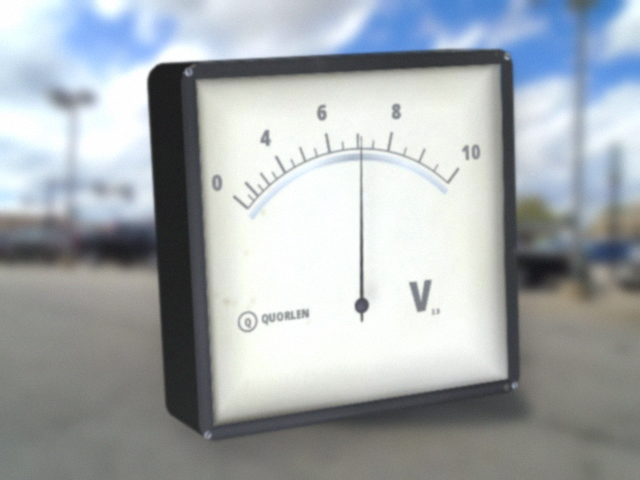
V 7
